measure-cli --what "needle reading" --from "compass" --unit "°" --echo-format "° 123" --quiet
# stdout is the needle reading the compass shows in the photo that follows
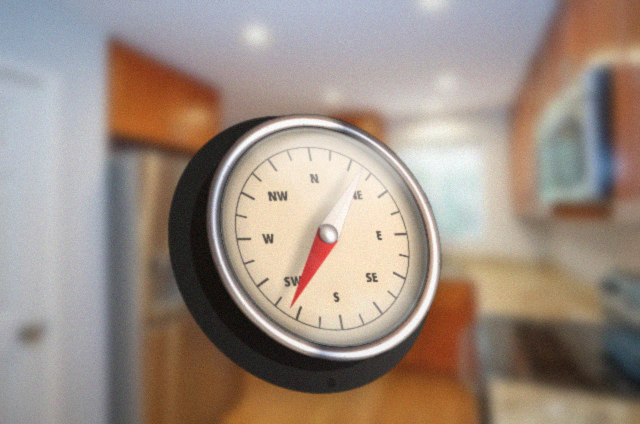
° 217.5
